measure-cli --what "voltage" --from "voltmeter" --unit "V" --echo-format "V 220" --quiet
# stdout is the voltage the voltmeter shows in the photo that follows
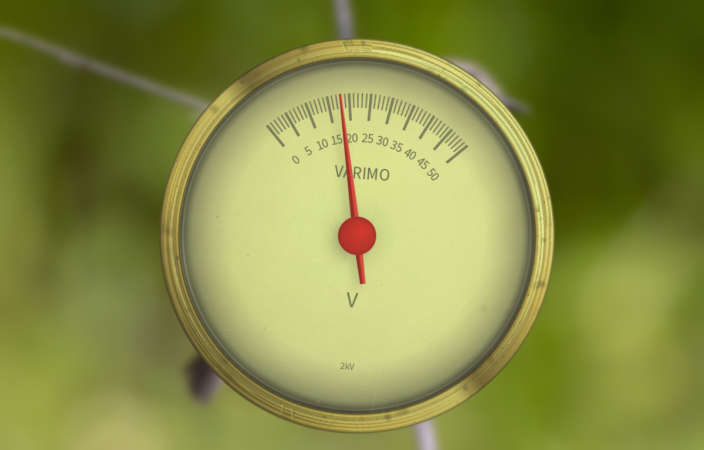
V 18
